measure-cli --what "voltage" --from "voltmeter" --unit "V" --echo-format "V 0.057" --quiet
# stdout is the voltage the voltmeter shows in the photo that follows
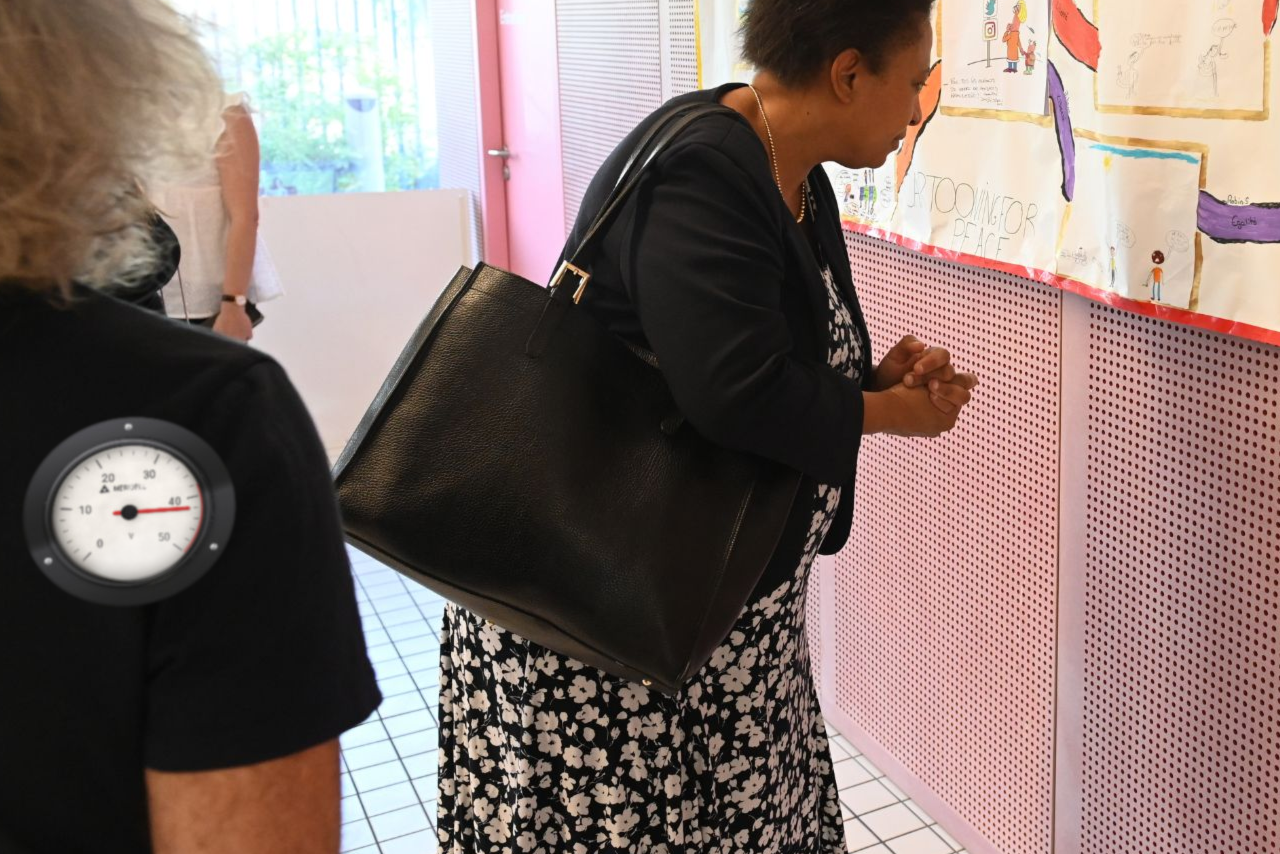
V 42
